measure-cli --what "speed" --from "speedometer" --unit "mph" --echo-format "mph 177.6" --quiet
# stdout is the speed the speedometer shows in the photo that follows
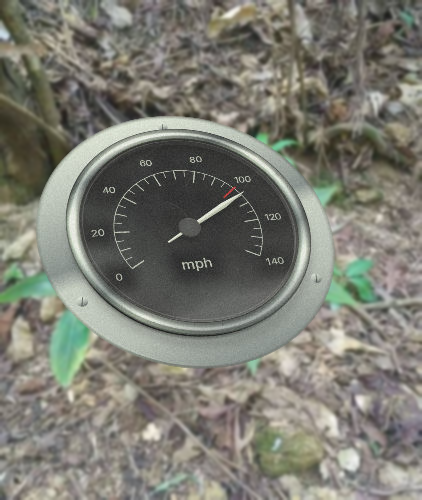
mph 105
